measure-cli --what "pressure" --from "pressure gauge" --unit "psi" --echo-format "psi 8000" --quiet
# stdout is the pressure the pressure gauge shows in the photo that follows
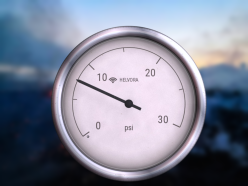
psi 7.5
